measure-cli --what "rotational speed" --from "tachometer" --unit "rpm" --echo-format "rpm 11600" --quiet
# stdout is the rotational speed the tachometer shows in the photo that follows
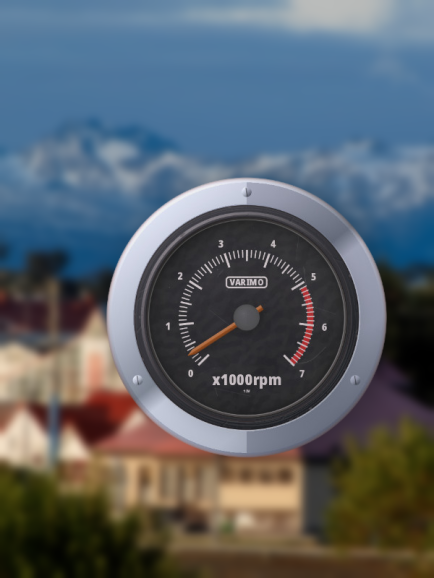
rpm 300
